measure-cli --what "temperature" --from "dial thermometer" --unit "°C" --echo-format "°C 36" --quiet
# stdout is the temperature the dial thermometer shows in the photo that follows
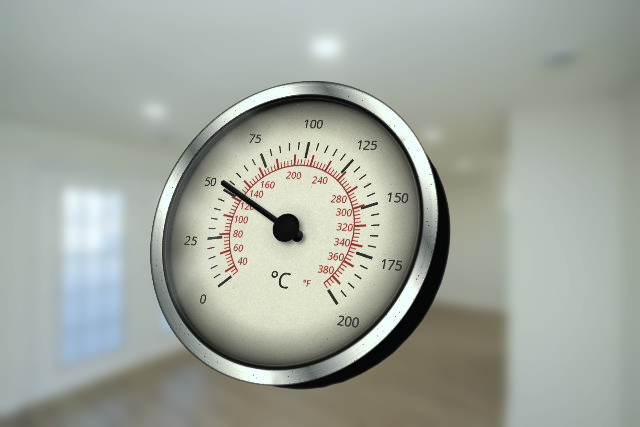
°C 52.5
